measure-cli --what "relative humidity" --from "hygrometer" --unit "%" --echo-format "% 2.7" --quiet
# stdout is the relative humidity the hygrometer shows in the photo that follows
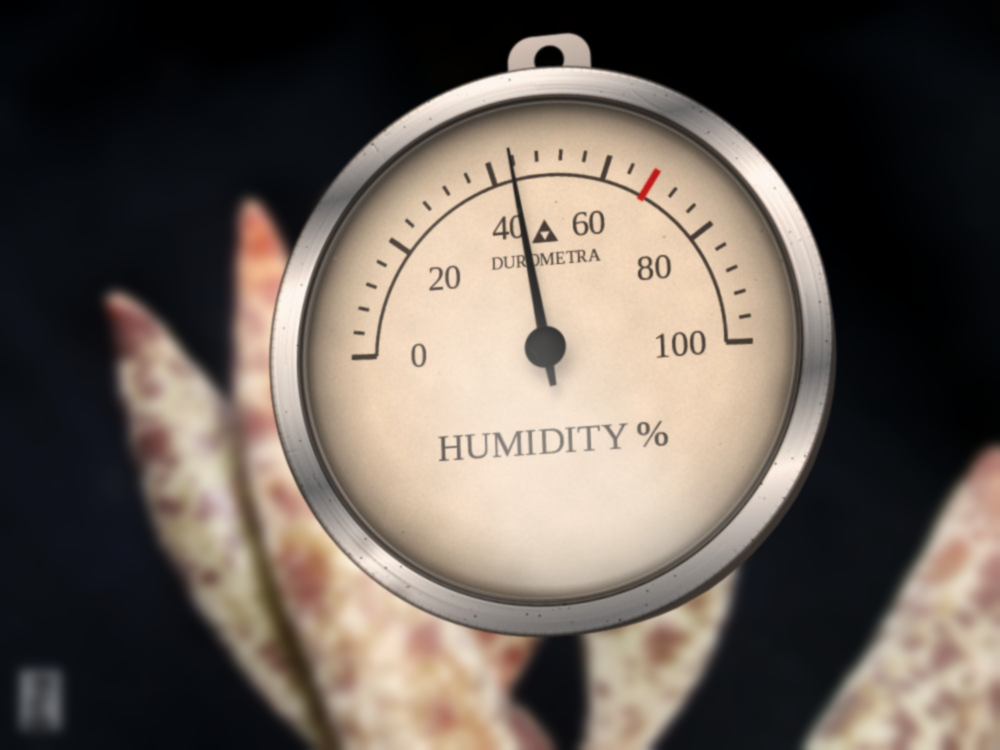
% 44
